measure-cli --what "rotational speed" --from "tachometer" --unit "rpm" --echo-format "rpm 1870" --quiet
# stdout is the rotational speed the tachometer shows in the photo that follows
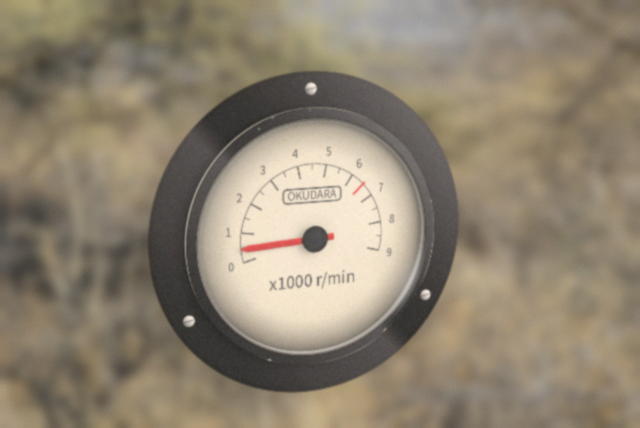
rpm 500
